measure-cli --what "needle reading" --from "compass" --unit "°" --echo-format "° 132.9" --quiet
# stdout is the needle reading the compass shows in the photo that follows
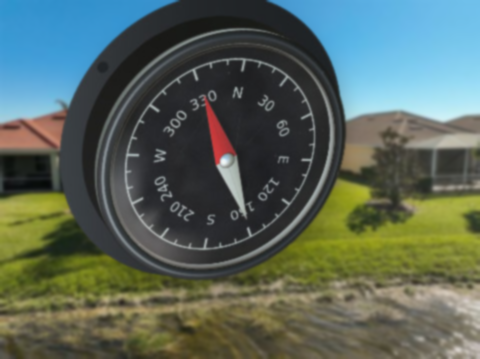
° 330
